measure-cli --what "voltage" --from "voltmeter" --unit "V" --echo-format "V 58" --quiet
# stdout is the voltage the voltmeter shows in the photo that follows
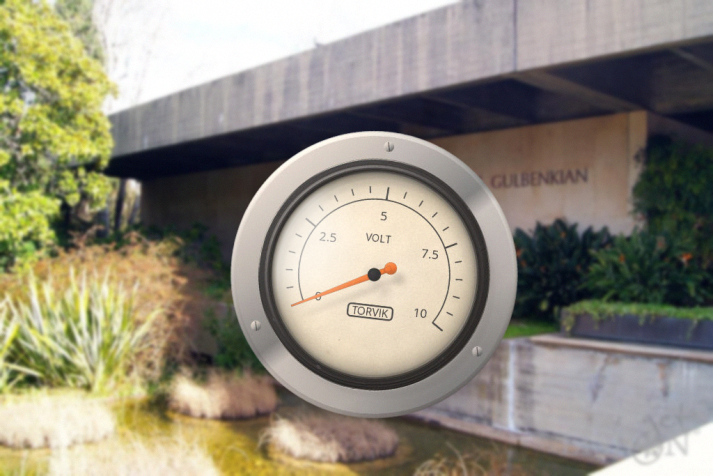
V 0
